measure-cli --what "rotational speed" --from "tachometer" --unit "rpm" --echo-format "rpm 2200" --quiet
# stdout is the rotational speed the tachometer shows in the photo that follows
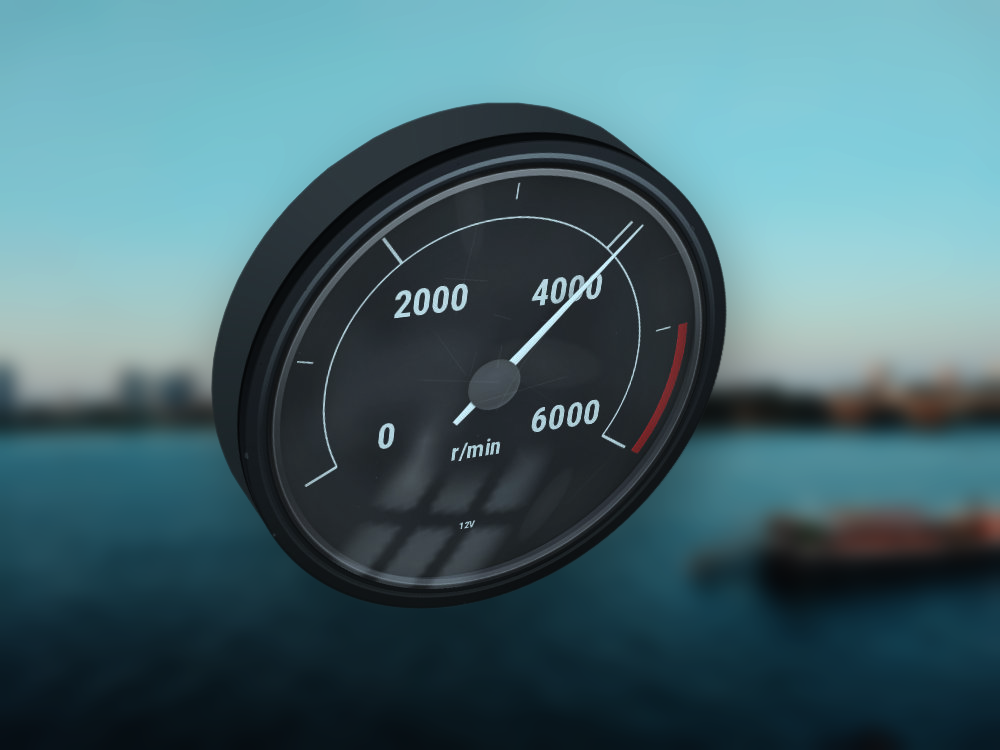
rpm 4000
